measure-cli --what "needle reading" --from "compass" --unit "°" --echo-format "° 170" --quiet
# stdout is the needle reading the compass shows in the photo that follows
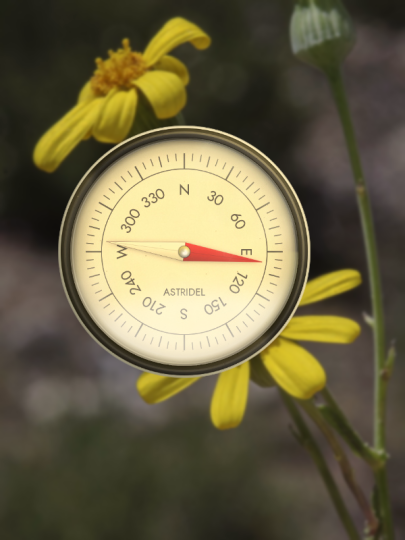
° 97.5
